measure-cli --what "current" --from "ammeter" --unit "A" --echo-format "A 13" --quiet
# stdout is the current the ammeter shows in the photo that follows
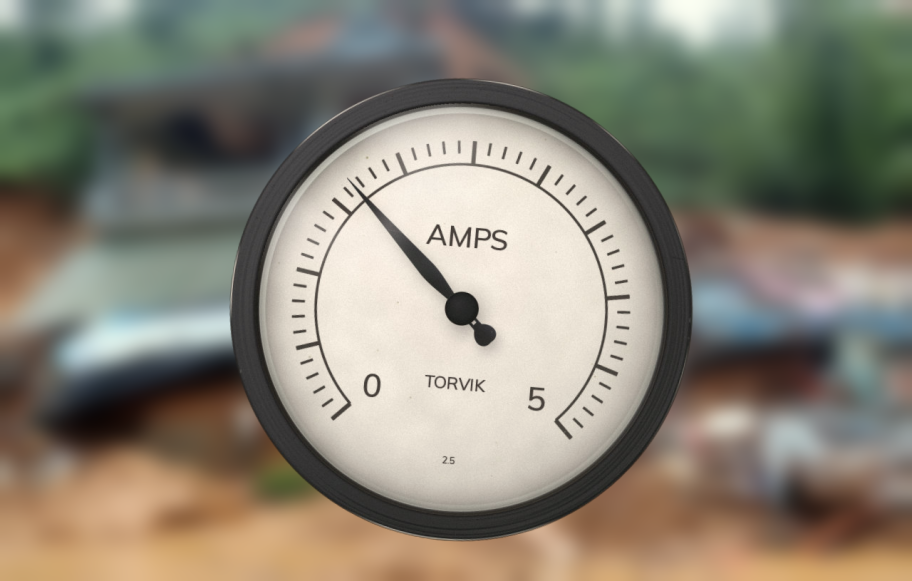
A 1.65
